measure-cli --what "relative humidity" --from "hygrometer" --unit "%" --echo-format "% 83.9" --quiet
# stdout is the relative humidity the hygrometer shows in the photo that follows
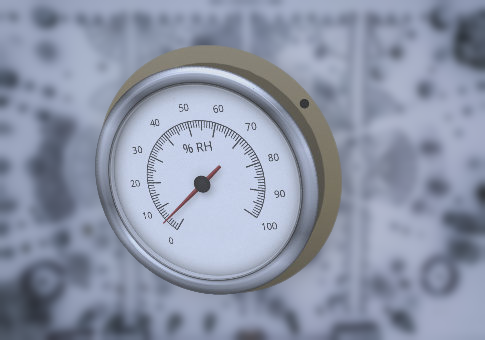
% 5
